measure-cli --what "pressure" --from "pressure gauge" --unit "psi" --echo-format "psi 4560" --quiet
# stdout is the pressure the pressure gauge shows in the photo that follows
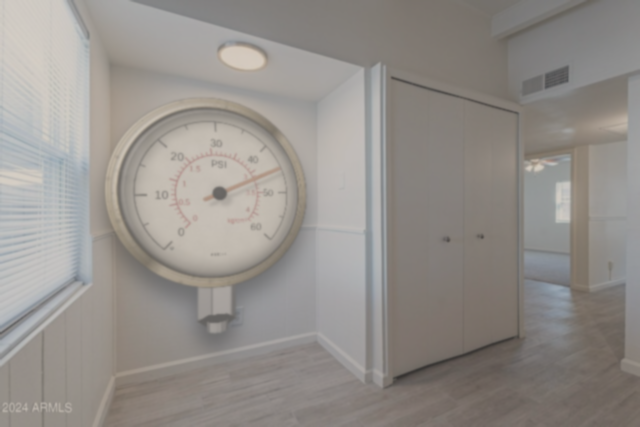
psi 45
